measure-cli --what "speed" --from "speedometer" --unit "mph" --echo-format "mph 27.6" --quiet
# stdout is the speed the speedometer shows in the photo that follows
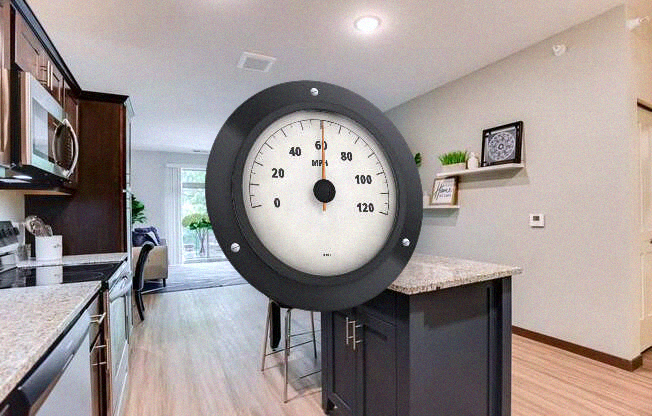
mph 60
